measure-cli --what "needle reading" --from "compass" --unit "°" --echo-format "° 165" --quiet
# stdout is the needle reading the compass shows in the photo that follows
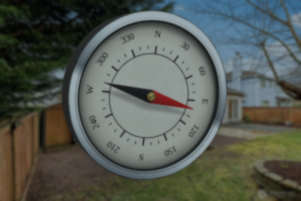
° 100
